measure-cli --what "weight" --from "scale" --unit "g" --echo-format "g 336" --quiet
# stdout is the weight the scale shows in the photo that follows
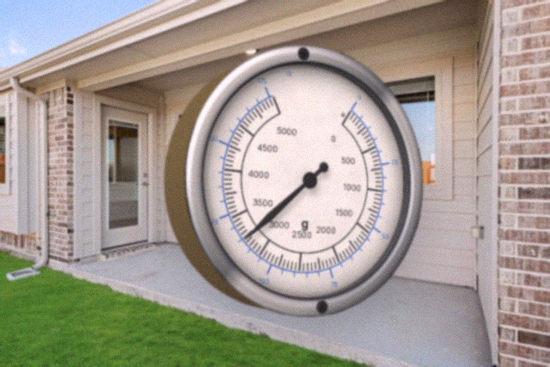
g 3250
